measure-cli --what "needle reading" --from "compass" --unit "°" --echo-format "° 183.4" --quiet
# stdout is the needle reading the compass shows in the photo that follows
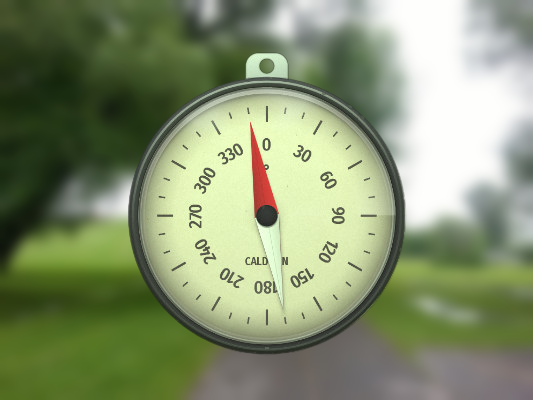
° 350
